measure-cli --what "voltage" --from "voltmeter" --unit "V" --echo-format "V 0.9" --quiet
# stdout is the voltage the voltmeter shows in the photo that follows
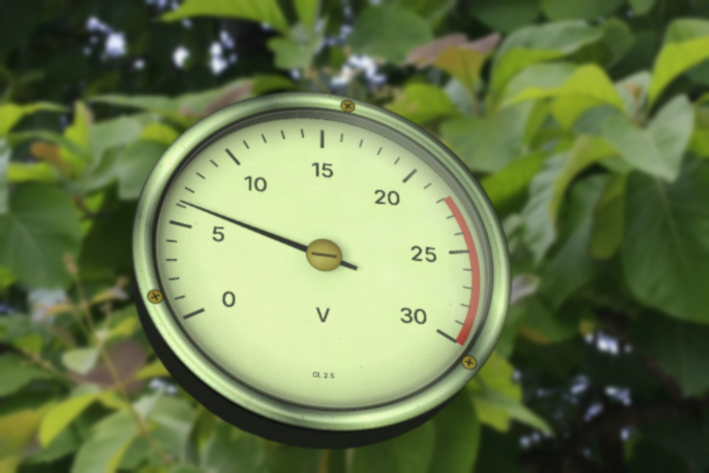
V 6
